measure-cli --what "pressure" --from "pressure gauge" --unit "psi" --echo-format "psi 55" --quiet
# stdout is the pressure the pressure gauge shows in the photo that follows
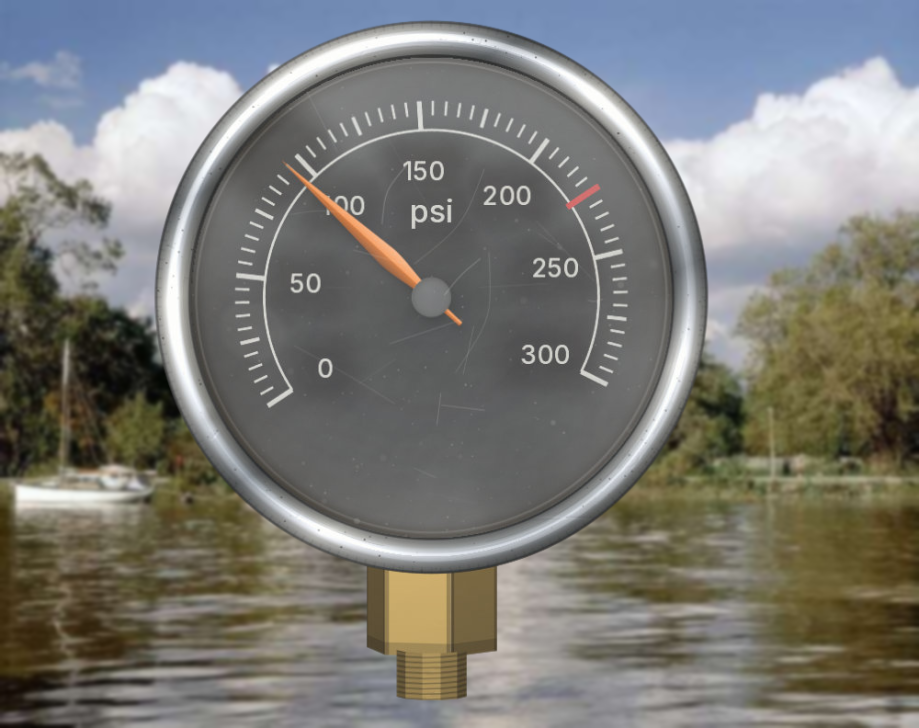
psi 95
